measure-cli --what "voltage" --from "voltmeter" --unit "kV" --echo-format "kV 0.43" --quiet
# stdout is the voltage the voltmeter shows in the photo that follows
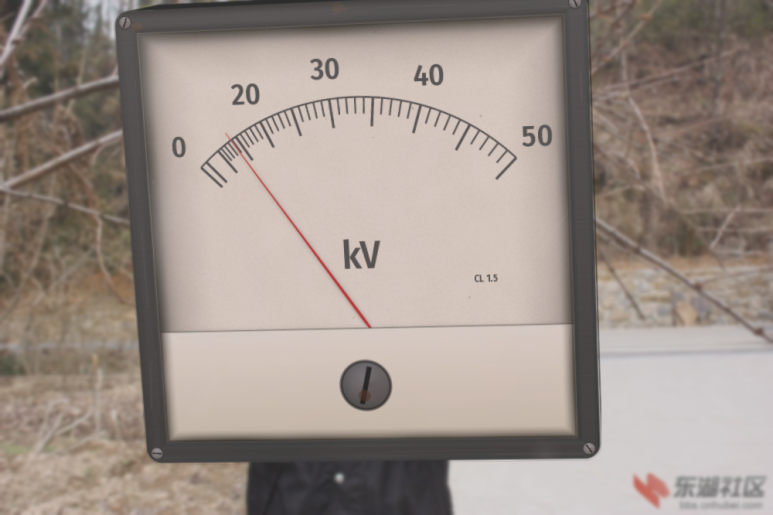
kV 14
